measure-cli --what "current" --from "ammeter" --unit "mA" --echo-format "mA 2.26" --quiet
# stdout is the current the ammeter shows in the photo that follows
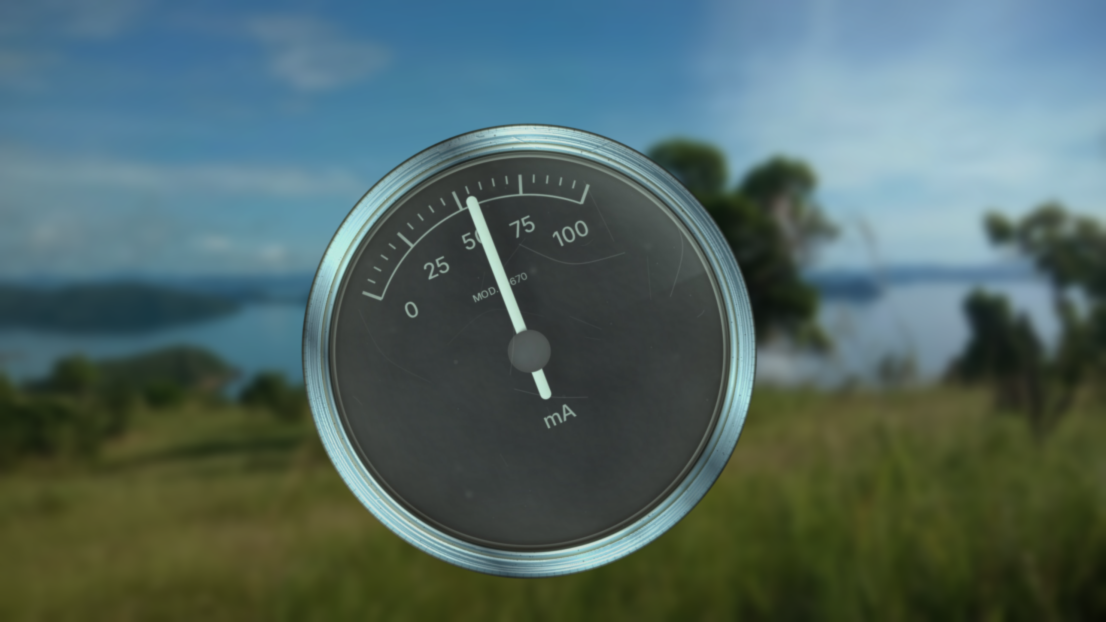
mA 55
